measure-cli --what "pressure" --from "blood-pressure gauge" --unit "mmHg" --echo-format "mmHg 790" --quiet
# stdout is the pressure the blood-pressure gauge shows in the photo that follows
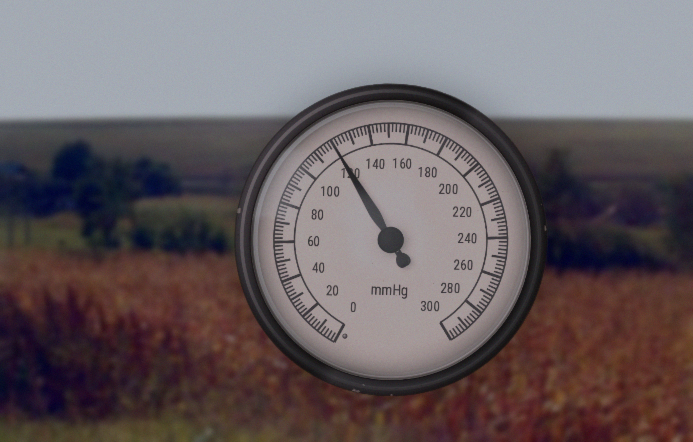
mmHg 120
